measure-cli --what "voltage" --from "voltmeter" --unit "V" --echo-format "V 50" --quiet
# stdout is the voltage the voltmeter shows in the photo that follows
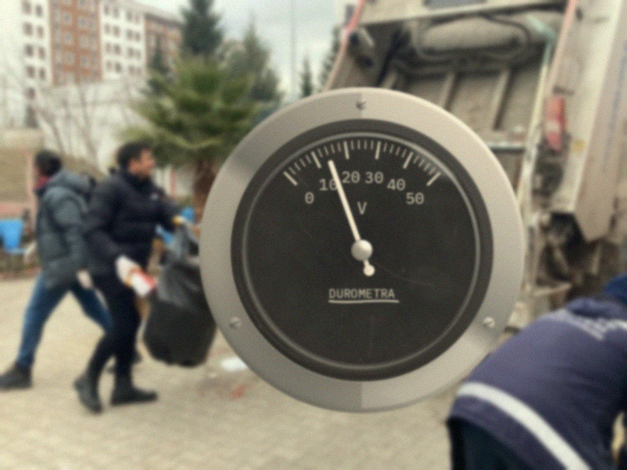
V 14
